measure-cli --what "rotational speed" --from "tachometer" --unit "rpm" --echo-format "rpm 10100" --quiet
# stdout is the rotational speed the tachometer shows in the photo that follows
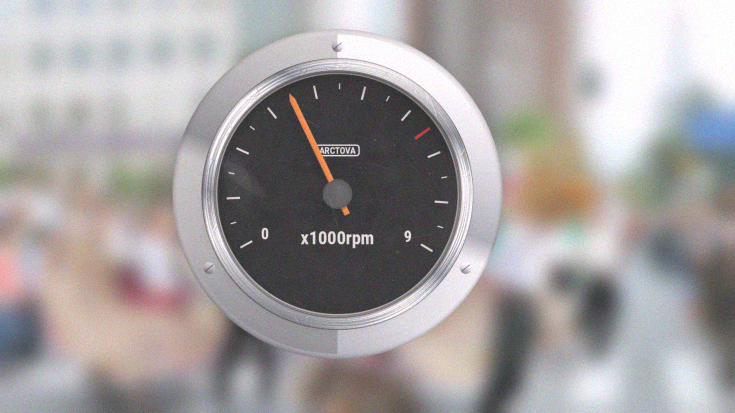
rpm 3500
